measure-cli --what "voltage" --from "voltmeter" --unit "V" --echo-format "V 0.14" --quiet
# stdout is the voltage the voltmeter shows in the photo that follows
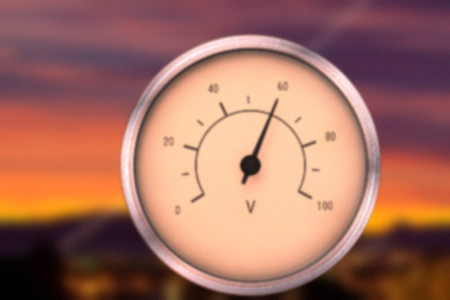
V 60
